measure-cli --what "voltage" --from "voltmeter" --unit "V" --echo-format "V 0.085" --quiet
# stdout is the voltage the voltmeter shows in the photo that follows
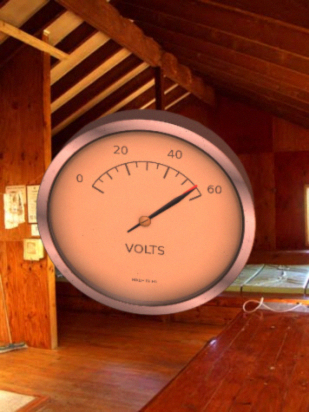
V 55
